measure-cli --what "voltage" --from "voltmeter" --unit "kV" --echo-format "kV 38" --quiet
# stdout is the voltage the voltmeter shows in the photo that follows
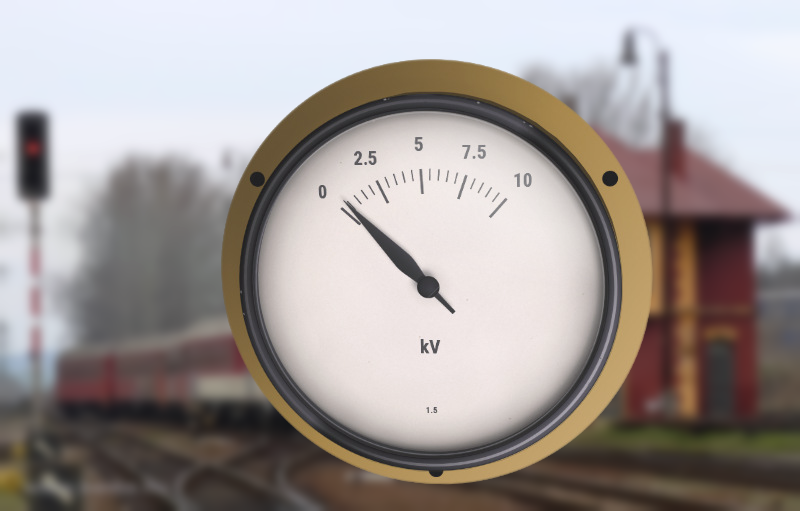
kV 0.5
